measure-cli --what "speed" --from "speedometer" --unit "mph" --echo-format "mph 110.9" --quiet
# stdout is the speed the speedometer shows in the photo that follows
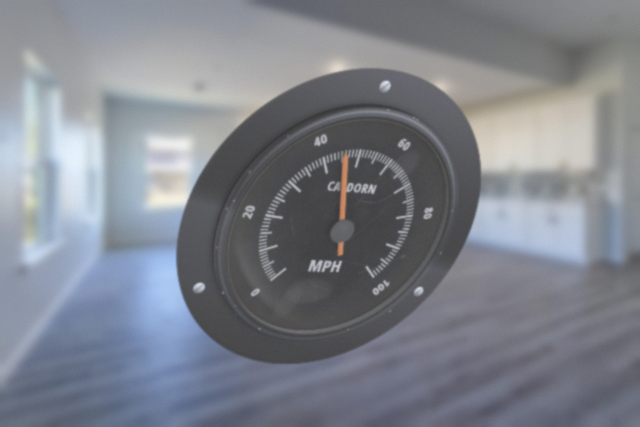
mph 45
